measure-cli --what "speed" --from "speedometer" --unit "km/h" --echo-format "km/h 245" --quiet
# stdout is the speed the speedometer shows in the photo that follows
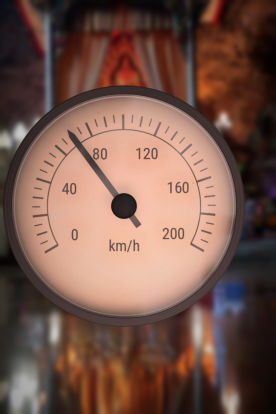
km/h 70
